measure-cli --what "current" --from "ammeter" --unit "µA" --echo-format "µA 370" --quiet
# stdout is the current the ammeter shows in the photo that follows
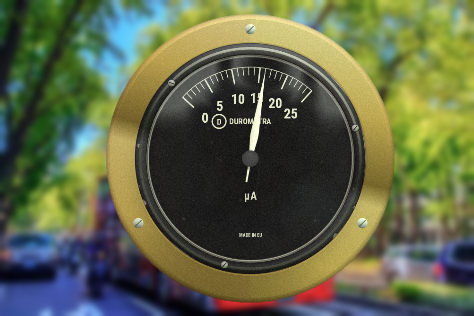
µA 16
